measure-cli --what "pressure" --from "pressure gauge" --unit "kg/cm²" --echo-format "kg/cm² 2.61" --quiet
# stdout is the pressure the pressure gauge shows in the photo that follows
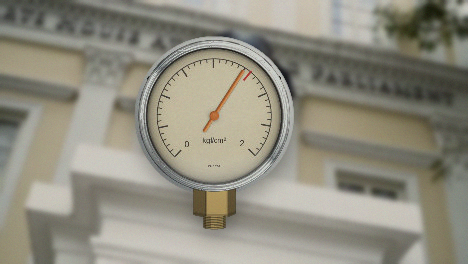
kg/cm² 1.25
